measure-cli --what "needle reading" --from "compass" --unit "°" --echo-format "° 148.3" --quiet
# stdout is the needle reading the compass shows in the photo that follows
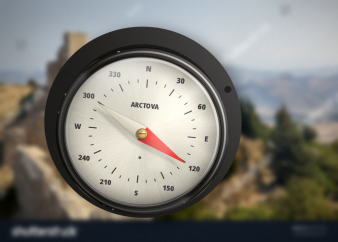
° 120
